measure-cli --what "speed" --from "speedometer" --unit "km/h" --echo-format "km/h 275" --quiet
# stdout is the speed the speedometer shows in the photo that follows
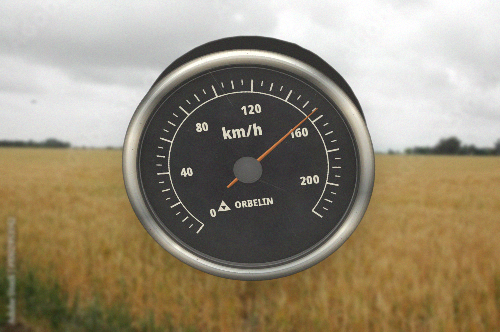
km/h 155
